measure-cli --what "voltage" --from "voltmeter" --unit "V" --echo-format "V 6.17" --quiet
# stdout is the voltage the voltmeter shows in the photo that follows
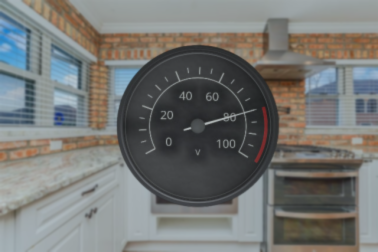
V 80
